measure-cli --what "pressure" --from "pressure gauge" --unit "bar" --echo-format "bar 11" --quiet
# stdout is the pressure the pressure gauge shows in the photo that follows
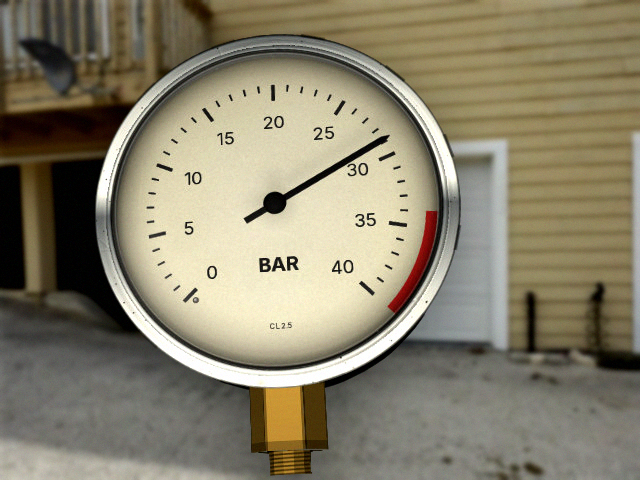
bar 29
